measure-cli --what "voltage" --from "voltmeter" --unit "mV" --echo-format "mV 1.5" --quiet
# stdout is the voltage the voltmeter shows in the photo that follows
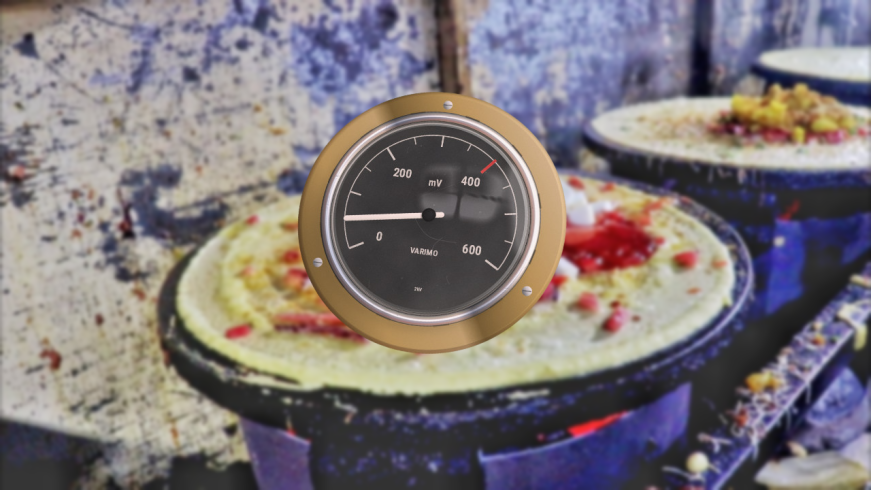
mV 50
